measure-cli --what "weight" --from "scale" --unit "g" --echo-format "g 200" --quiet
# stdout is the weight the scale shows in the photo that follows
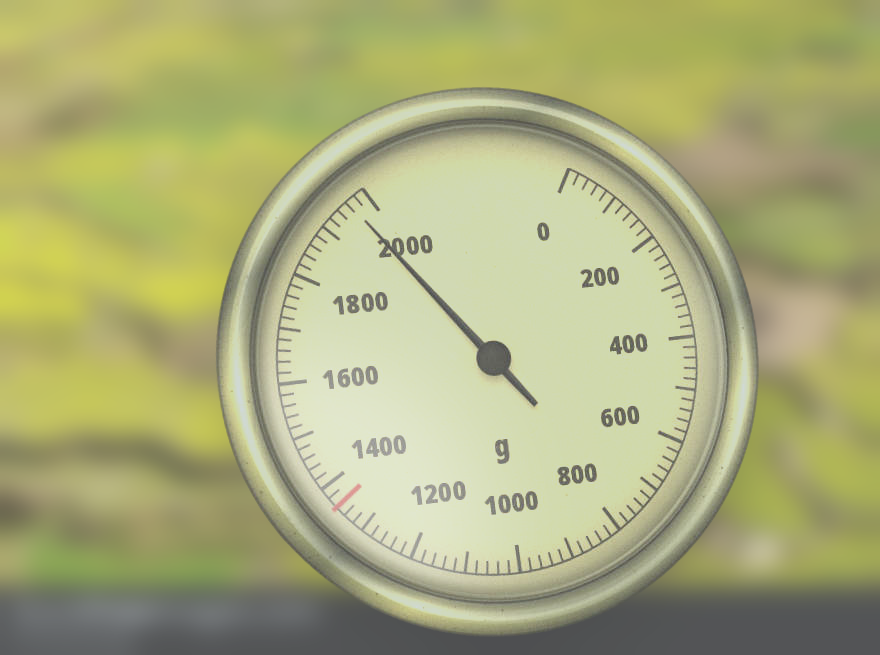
g 1960
